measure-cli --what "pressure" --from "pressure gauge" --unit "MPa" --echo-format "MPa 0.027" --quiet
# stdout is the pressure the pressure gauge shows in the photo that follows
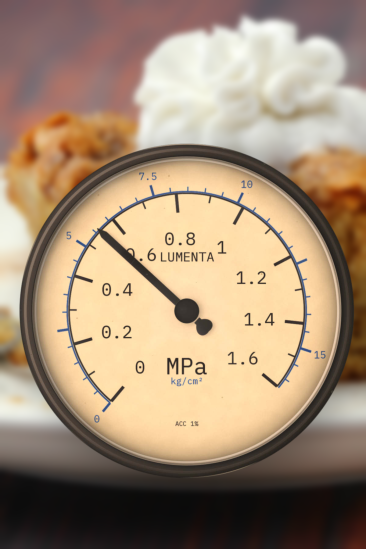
MPa 0.55
